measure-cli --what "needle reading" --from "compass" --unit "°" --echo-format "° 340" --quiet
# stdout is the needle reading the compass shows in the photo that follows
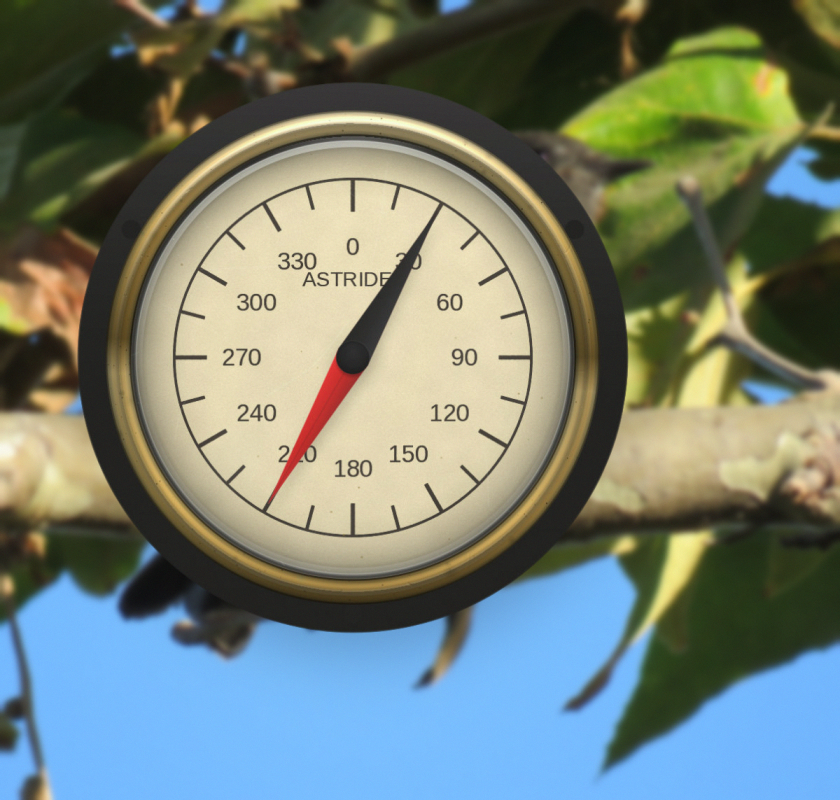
° 210
